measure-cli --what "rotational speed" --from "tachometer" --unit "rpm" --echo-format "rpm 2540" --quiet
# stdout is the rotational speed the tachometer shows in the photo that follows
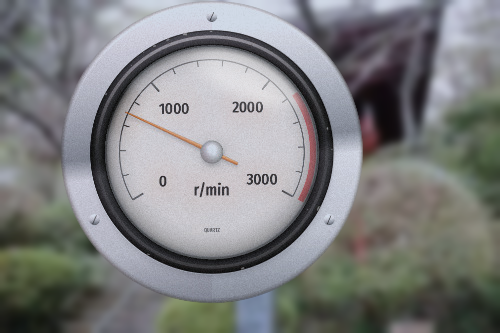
rpm 700
